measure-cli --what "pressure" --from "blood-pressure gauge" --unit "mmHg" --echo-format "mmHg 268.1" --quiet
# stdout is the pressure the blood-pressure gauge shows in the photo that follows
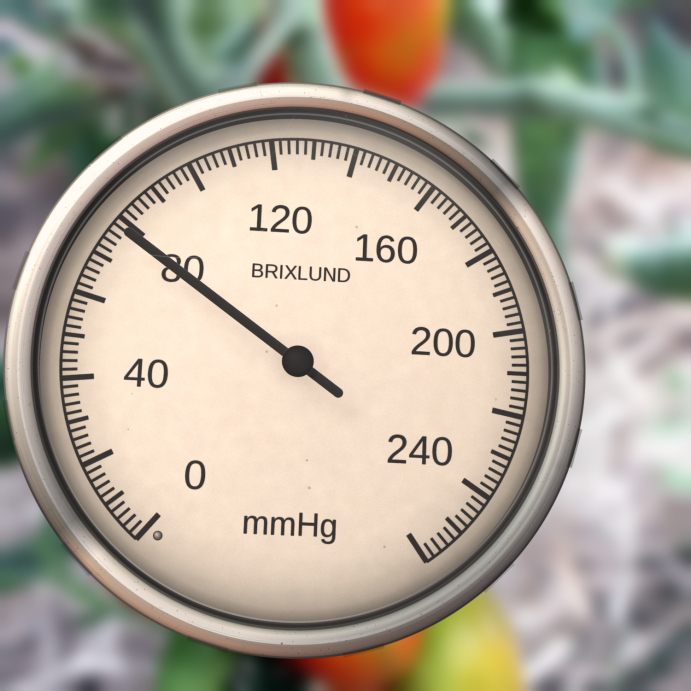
mmHg 78
